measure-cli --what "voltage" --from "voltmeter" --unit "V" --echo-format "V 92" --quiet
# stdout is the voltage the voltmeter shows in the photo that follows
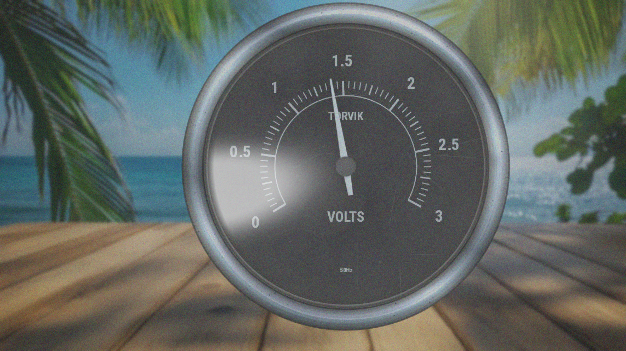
V 1.4
